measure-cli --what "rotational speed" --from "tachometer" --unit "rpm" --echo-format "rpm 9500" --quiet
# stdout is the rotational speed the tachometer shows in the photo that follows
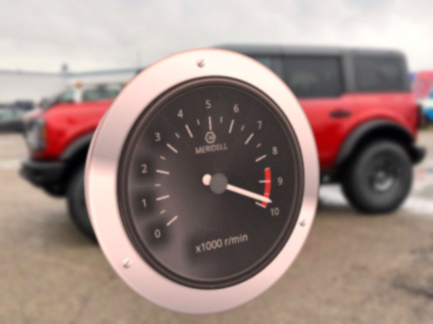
rpm 9750
